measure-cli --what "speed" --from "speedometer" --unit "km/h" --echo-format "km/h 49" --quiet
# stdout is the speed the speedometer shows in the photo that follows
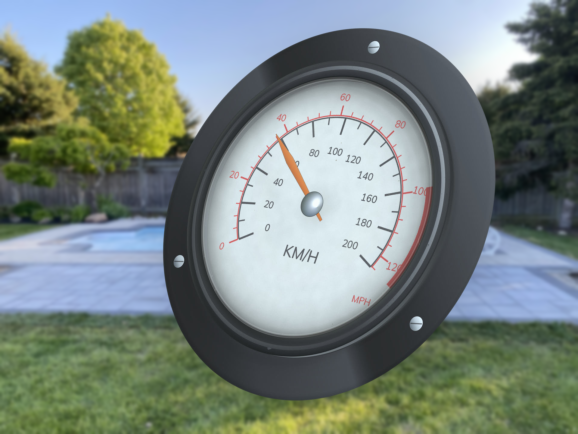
km/h 60
